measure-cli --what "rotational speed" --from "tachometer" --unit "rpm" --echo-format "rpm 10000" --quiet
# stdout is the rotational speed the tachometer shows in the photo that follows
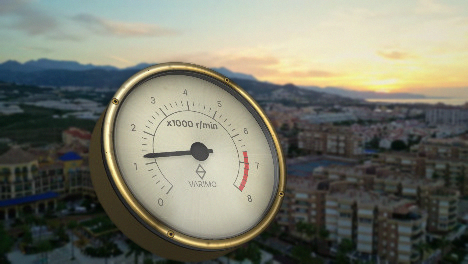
rpm 1200
